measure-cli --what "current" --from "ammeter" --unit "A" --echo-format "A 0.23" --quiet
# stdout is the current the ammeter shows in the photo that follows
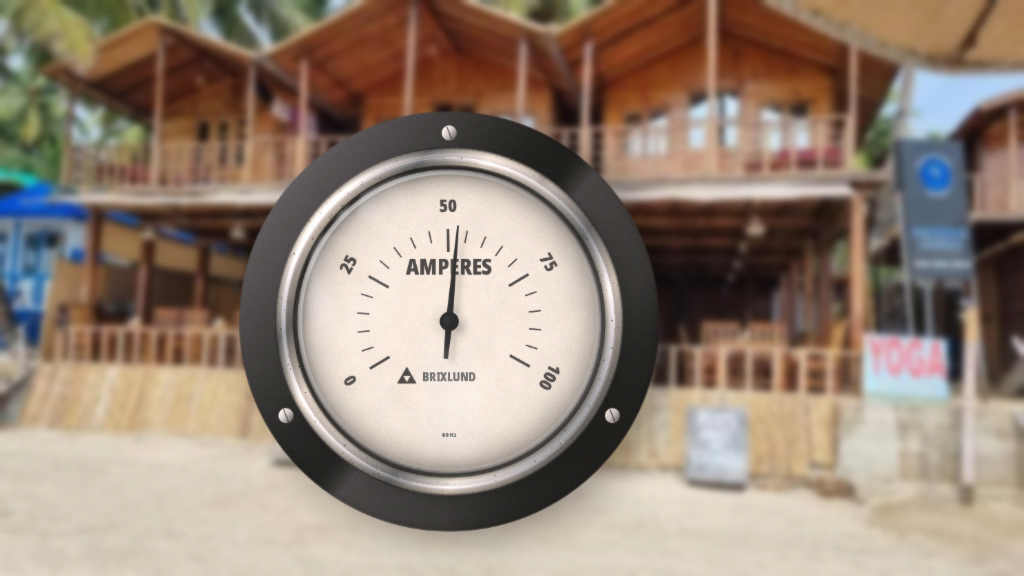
A 52.5
